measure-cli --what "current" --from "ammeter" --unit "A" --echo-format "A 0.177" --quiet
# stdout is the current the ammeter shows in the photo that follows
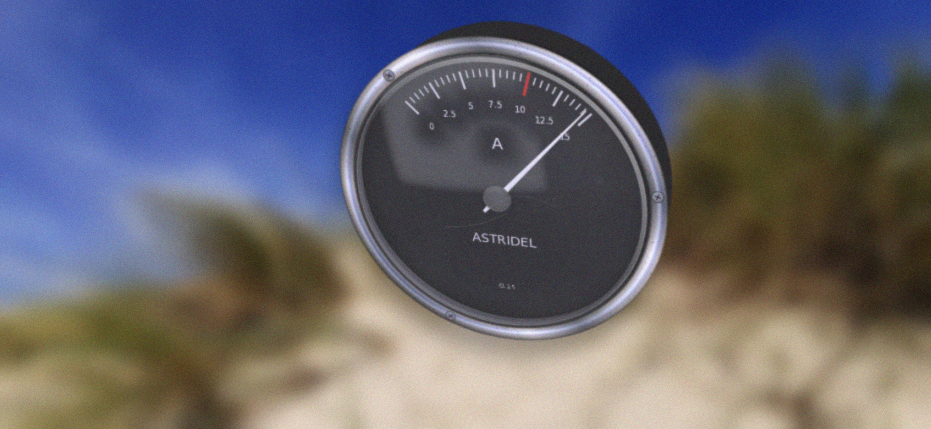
A 14.5
